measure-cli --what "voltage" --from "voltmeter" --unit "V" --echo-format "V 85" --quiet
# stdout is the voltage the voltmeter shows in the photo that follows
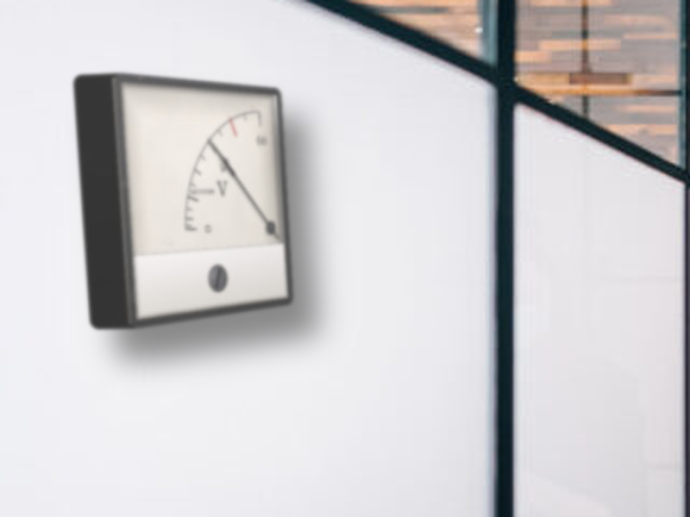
V 40
